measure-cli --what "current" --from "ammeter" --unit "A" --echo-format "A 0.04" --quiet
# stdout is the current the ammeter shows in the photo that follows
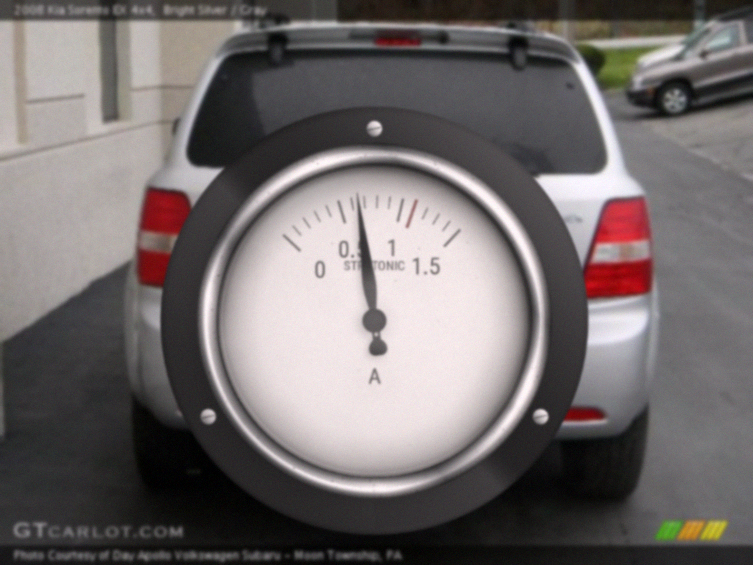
A 0.65
